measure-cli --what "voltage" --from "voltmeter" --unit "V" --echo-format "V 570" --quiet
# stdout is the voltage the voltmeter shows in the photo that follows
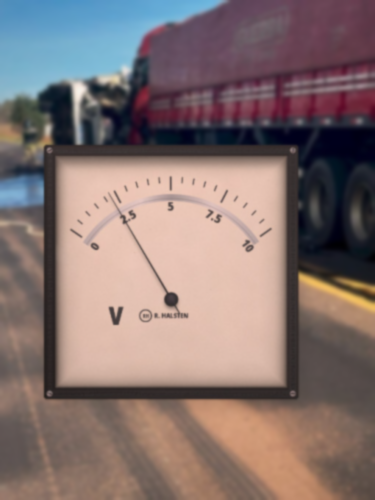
V 2.25
